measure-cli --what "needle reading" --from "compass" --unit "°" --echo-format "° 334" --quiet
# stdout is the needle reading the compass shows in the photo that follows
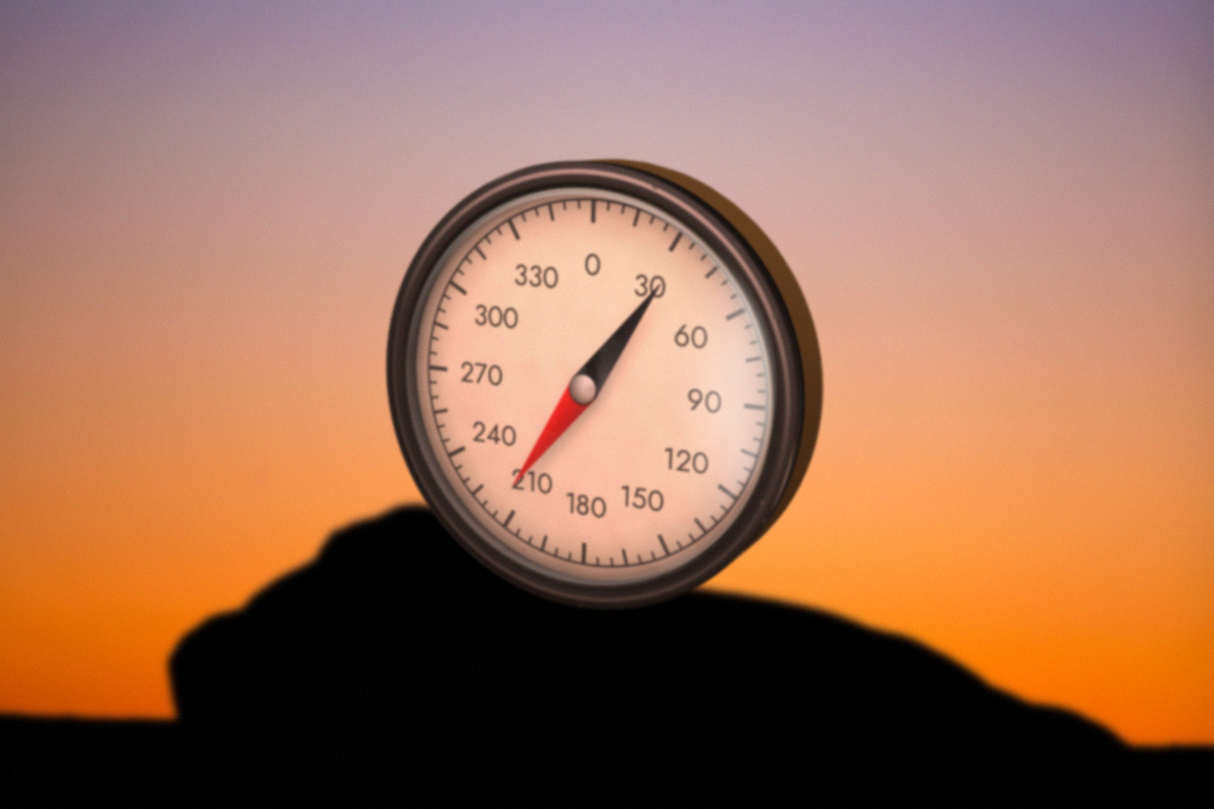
° 215
